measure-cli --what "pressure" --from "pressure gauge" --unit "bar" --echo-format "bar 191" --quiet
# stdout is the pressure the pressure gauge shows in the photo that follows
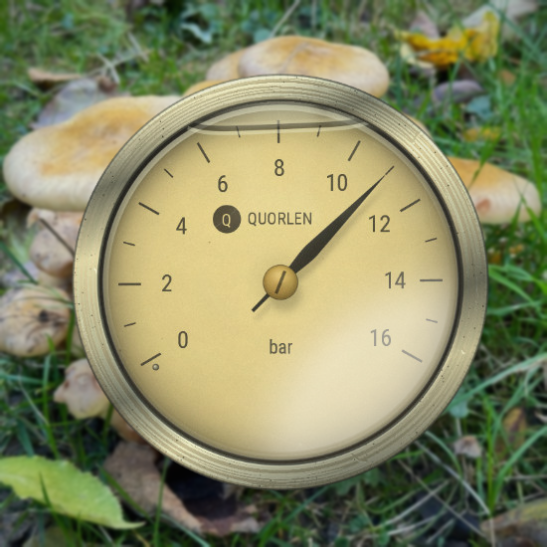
bar 11
